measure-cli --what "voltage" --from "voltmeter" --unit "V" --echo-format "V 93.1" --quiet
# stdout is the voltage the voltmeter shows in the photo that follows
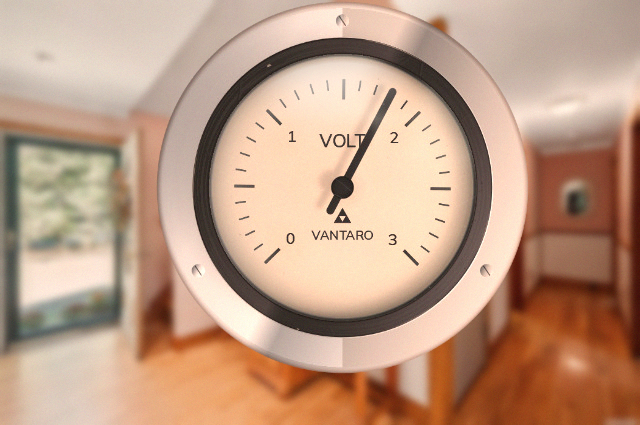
V 1.8
